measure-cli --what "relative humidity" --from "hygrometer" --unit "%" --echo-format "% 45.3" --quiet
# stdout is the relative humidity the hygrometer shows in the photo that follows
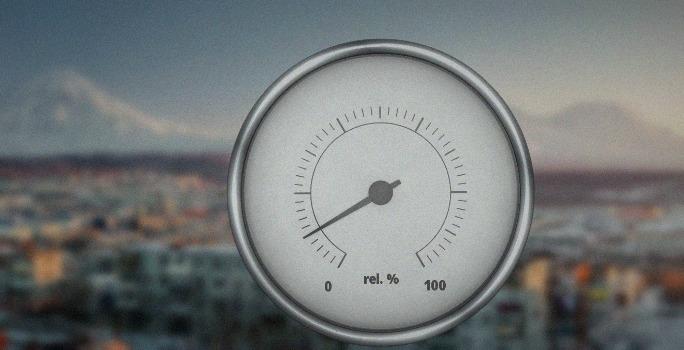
% 10
